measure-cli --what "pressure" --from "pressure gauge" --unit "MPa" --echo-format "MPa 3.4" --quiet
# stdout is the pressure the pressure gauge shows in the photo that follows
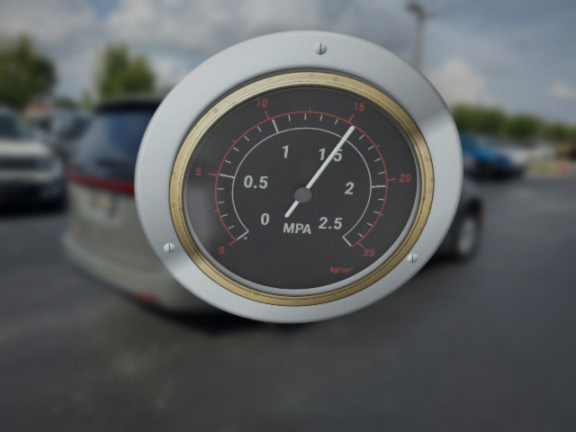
MPa 1.5
